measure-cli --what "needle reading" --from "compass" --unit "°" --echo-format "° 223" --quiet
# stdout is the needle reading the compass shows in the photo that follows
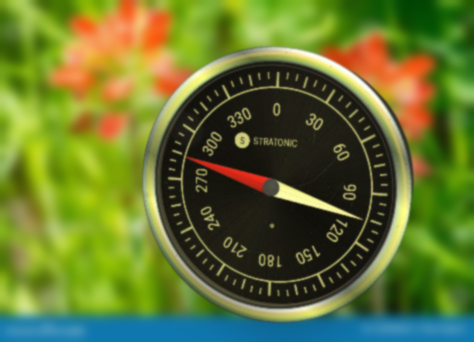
° 285
